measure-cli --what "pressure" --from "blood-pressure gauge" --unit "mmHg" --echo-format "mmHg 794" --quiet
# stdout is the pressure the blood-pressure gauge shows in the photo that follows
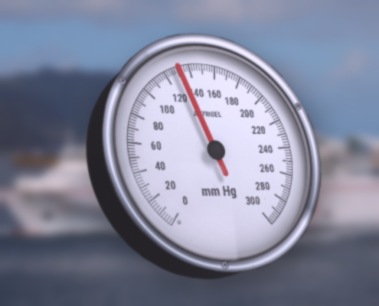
mmHg 130
